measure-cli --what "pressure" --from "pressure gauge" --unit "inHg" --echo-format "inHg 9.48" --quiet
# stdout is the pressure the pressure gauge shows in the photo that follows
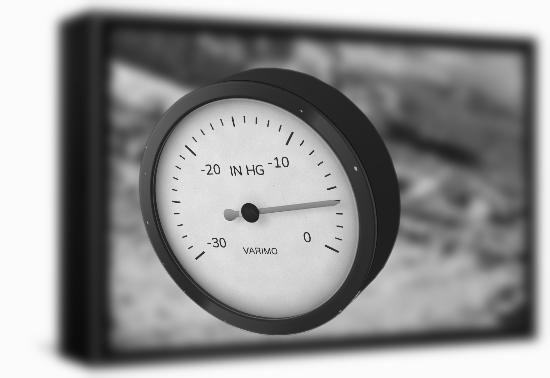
inHg -4
